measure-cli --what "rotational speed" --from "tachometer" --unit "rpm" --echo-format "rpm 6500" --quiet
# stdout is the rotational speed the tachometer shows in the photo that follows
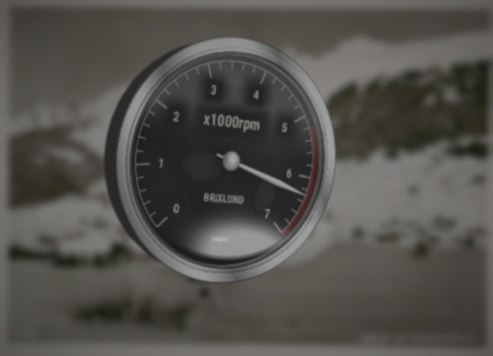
rpm 6300
